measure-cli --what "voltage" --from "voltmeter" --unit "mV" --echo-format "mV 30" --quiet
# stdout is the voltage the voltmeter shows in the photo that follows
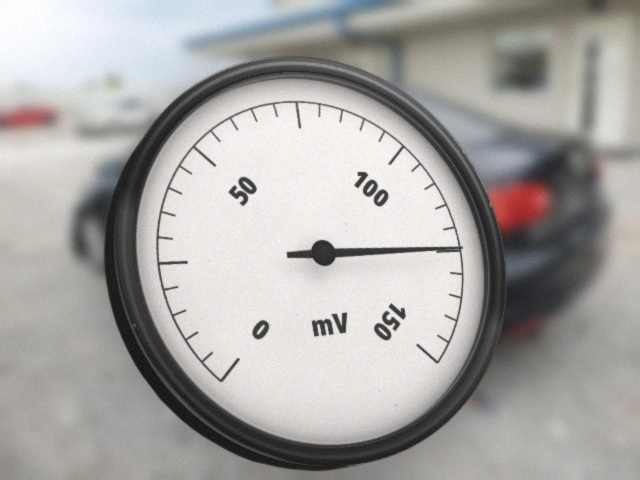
mV 125
